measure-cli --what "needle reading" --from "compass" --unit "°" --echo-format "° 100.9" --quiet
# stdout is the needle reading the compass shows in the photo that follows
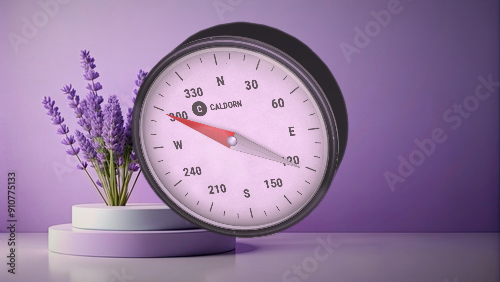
° 300
